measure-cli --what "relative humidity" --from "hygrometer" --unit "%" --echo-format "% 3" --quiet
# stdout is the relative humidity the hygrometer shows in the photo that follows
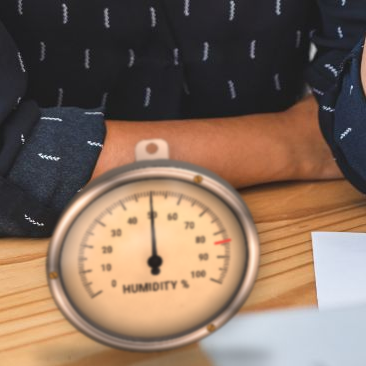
% 50
